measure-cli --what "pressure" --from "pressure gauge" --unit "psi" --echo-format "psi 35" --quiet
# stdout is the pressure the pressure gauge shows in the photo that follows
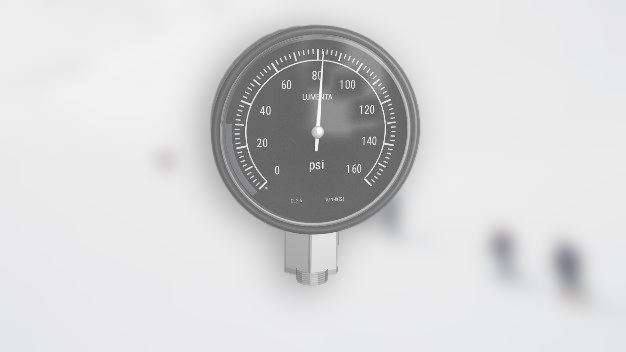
psi 82
